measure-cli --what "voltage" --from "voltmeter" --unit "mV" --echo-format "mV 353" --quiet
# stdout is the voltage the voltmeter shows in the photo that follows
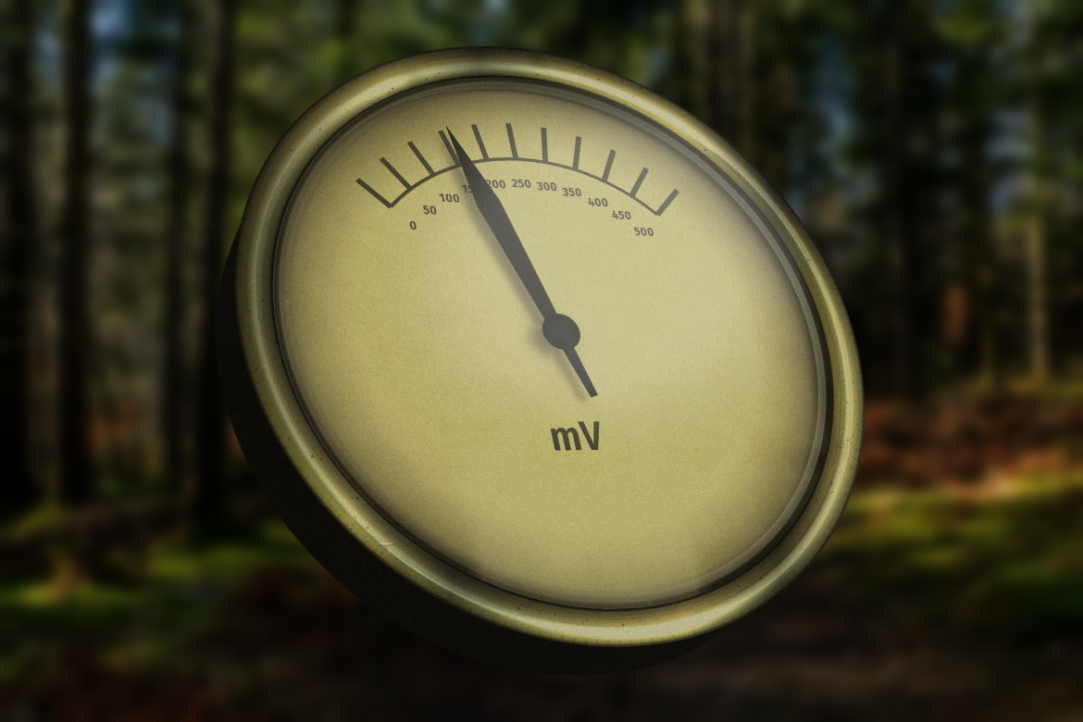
mV 150
